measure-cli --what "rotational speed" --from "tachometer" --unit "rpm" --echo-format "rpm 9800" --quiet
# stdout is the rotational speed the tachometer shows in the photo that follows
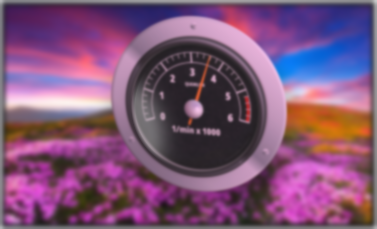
rpm 3600
